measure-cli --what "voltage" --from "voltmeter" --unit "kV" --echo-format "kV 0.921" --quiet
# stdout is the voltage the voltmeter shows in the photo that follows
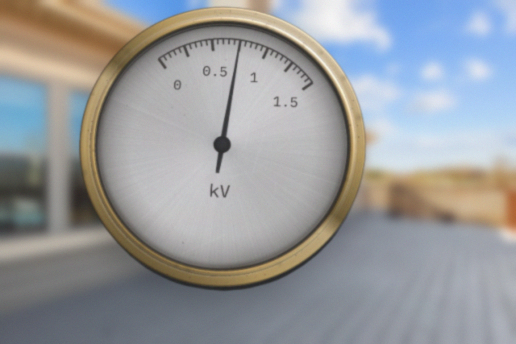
kV 0.75
